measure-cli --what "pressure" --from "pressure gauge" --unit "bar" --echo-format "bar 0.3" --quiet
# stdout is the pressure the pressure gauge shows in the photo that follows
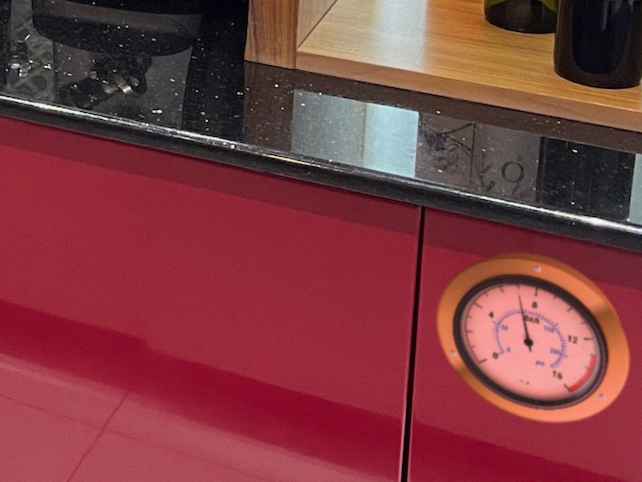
bar 7
